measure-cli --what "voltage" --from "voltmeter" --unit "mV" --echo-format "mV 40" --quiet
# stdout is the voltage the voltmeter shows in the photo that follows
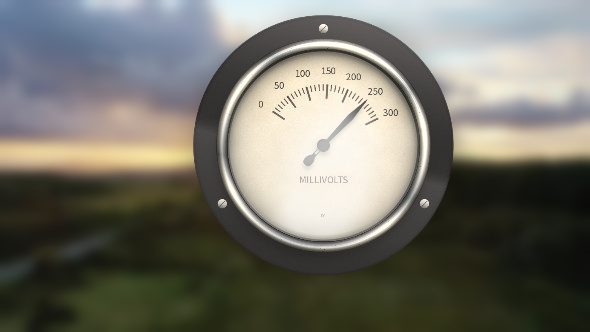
mV 250
